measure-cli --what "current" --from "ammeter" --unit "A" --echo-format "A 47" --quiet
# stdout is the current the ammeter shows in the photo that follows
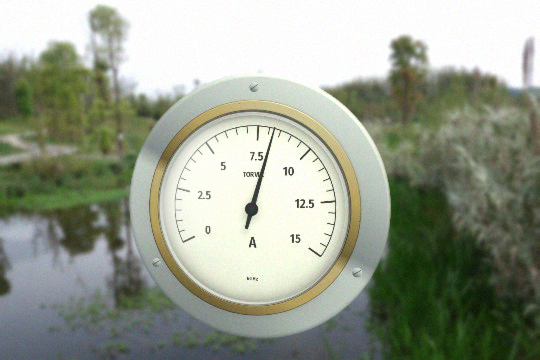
A 8.25
